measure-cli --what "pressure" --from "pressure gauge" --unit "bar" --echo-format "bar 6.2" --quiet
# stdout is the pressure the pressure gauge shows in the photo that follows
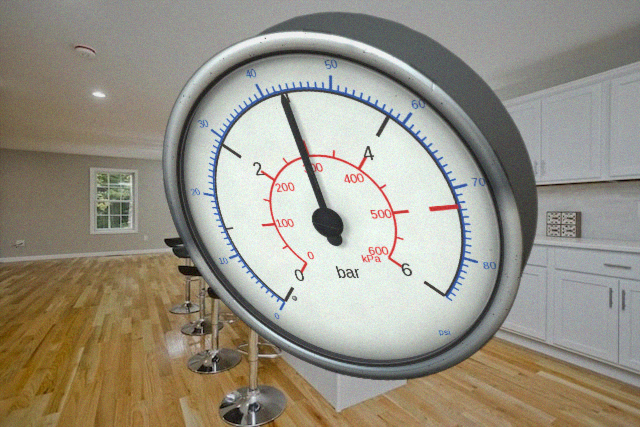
bar 3
